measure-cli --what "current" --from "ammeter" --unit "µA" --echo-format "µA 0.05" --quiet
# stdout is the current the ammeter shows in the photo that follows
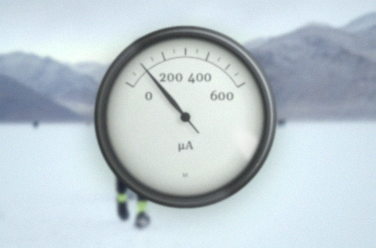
µA 100
